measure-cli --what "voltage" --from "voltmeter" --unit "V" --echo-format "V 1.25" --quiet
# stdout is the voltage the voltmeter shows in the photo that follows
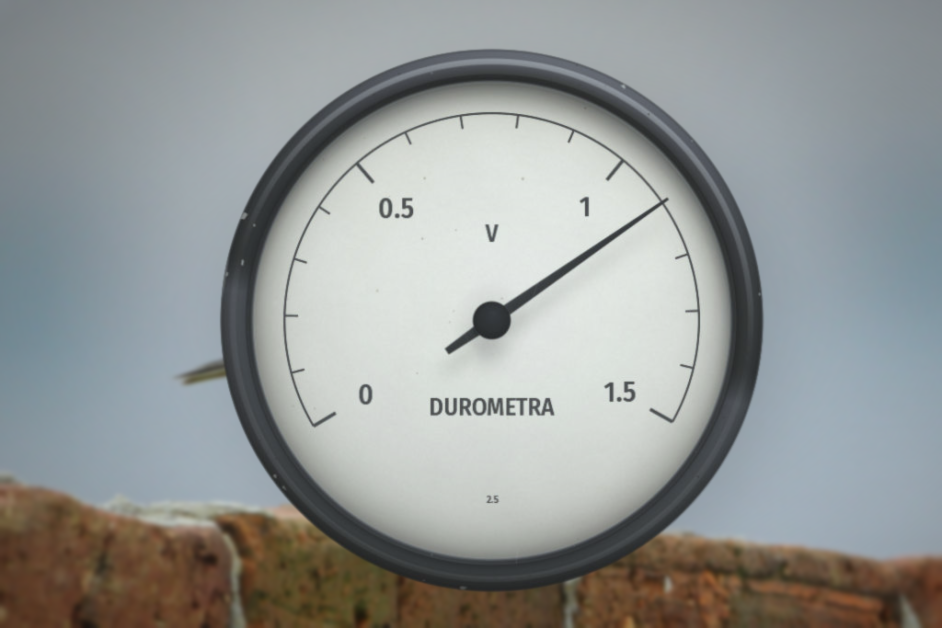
V 1.1
